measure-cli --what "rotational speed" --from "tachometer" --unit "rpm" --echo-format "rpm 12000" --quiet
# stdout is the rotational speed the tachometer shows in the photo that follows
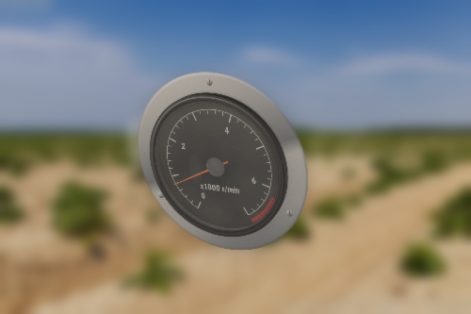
rpm 800
